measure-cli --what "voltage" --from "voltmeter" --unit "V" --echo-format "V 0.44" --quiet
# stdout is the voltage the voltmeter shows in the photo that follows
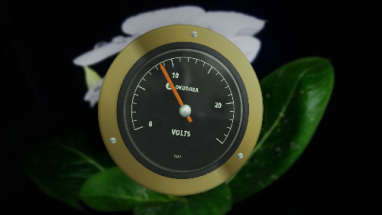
V 8.5
